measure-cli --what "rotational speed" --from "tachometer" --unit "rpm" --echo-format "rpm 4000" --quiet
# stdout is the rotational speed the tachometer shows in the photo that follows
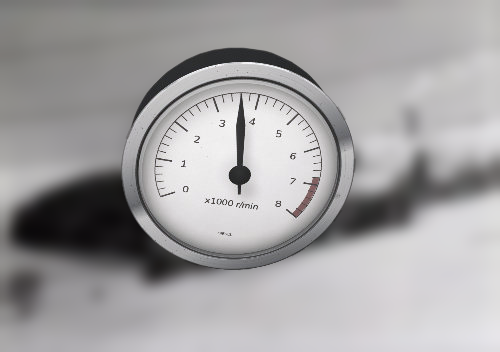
rpm 3600
